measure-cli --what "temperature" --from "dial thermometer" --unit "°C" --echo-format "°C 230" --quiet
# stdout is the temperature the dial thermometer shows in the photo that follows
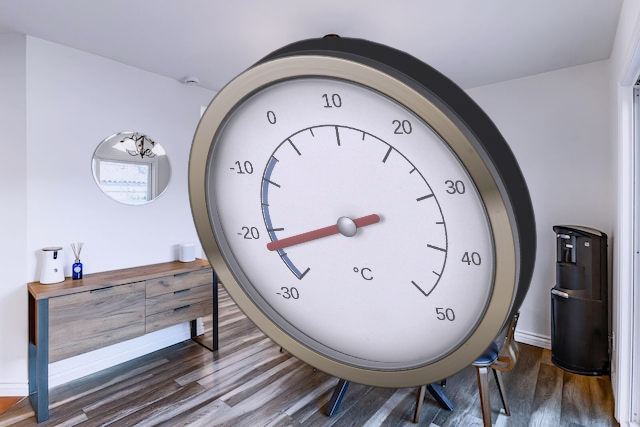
°C -22.5
